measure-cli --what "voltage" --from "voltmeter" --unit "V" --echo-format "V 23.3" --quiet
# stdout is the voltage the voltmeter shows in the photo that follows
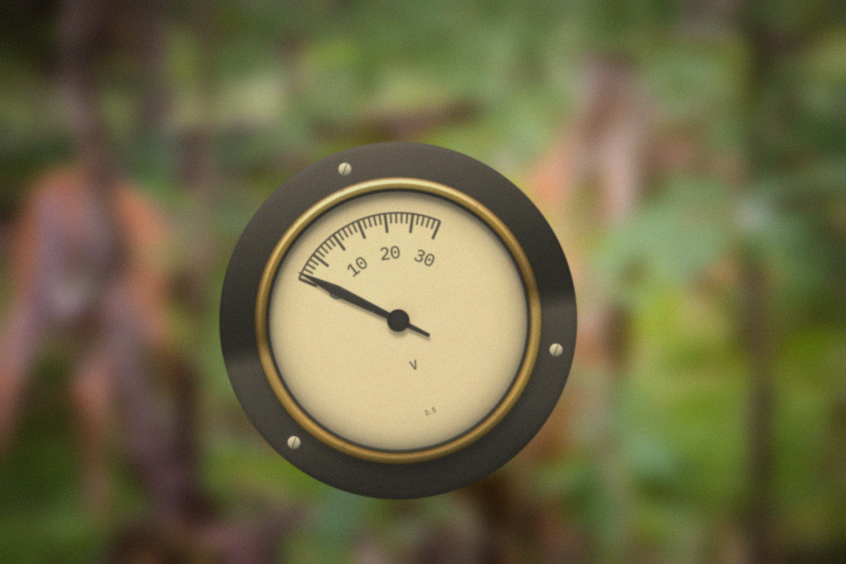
V 1
